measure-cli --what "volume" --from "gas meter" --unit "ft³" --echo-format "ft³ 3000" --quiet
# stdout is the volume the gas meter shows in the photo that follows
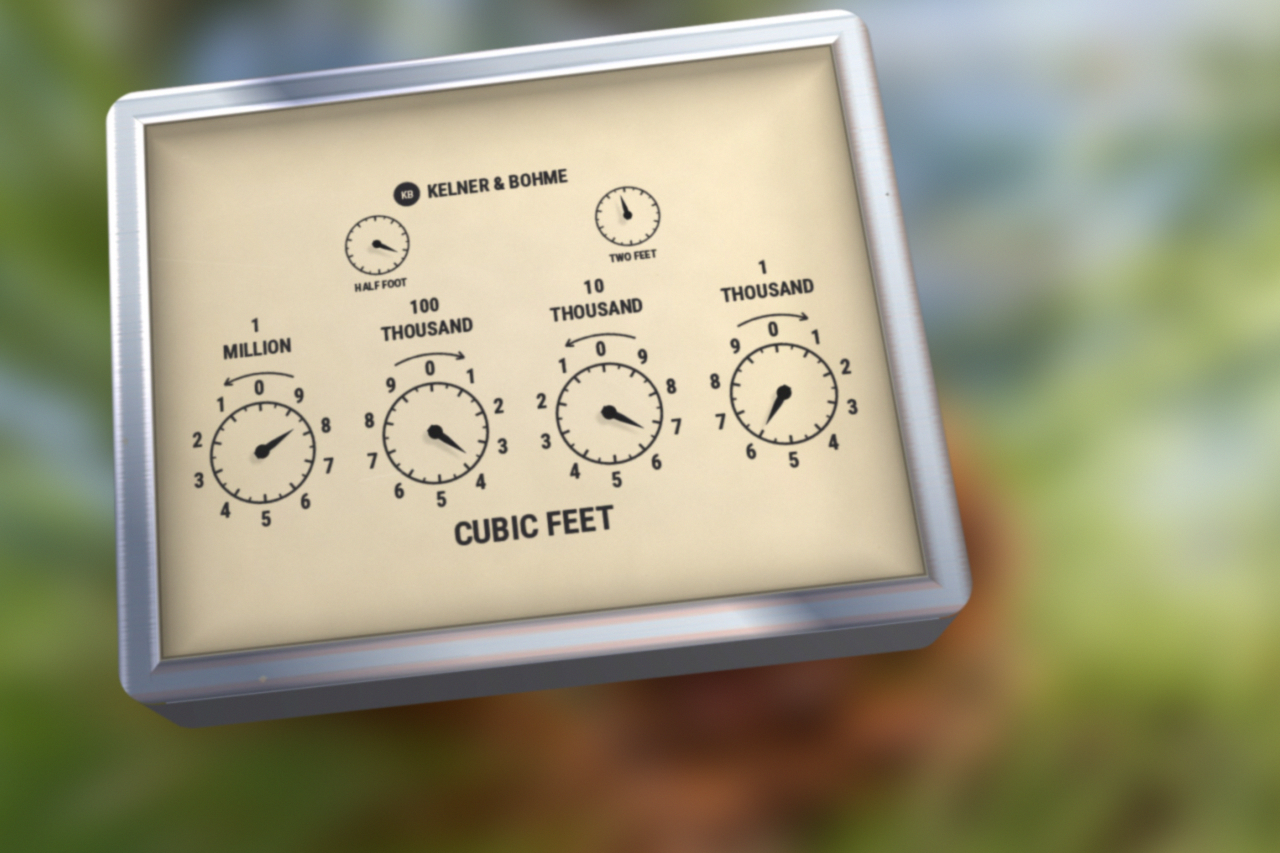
ft³ 836600
